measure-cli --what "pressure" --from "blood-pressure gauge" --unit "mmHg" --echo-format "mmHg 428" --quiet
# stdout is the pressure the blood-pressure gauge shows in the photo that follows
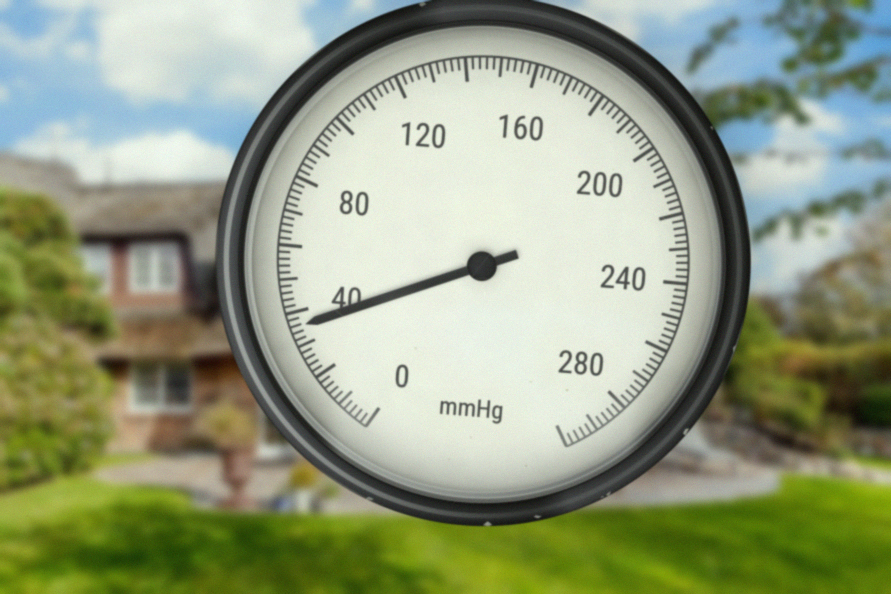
mmHg 36
